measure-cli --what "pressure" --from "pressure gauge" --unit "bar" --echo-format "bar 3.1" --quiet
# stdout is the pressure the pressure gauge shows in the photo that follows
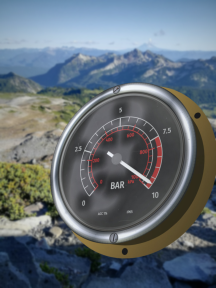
bar 9.75
